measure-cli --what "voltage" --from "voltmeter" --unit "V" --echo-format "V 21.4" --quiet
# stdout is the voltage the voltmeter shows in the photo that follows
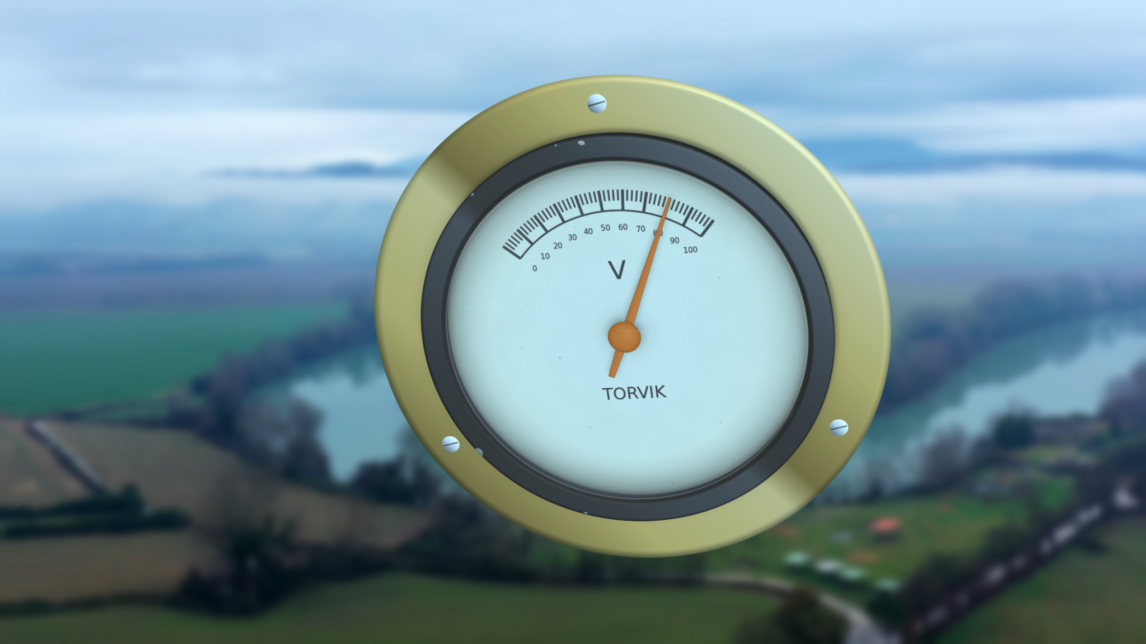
V 80
